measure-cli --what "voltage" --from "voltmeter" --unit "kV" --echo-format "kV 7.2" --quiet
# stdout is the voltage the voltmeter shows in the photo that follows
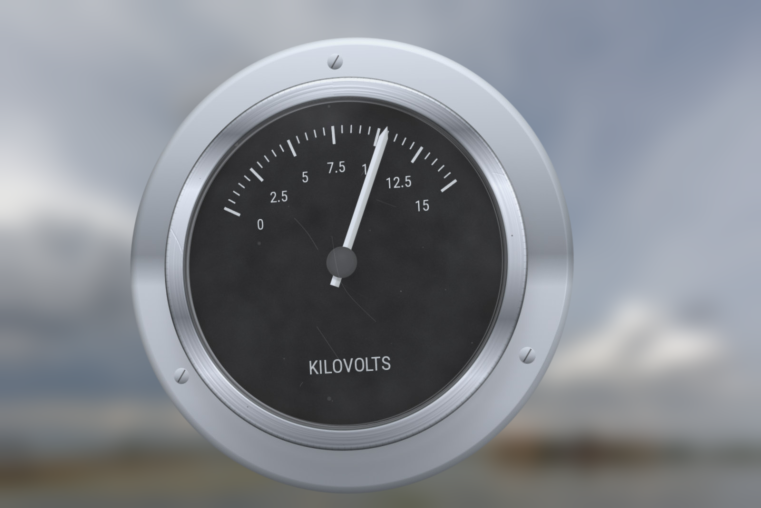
kV 10.5
